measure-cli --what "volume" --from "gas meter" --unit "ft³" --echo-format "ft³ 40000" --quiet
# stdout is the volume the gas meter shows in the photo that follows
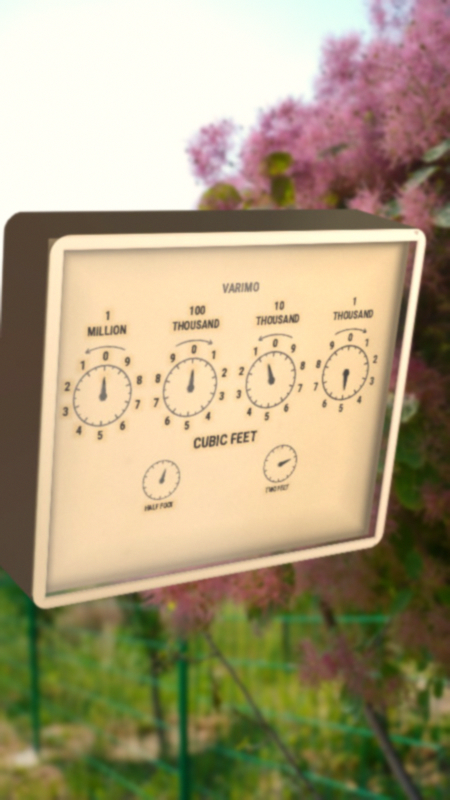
ft³ 500
